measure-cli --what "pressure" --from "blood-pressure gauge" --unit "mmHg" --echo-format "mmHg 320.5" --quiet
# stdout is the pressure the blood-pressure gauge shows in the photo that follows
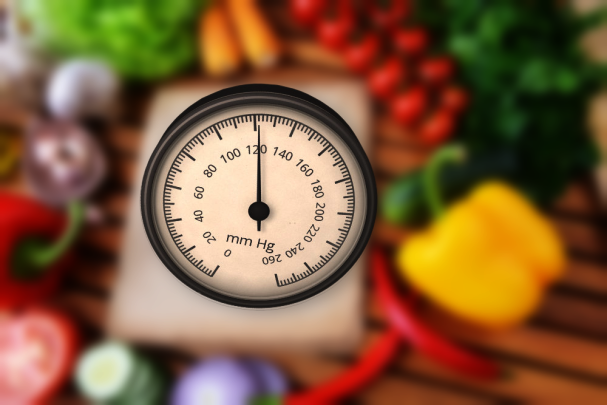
mmHg 122
